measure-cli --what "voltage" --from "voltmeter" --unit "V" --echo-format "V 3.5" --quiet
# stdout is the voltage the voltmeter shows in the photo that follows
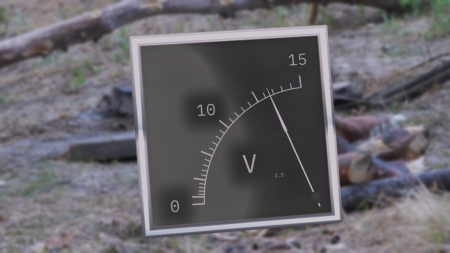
V 13.25
